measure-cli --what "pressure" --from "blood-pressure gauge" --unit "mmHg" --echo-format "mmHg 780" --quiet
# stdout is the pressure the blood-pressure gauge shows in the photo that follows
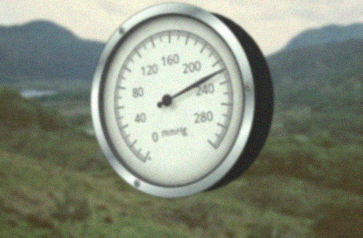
mmHg 230
